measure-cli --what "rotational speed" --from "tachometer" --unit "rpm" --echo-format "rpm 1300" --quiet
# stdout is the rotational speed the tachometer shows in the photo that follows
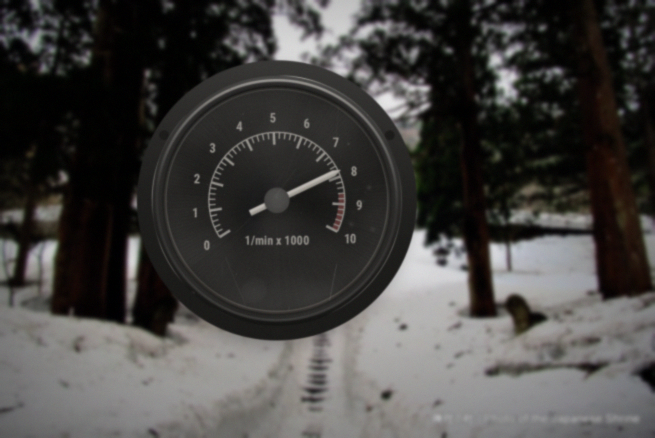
rpm 7800
